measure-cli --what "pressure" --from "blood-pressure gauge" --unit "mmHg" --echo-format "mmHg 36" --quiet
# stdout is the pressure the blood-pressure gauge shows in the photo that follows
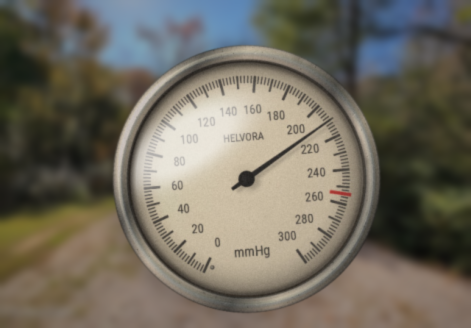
mmHg 210
